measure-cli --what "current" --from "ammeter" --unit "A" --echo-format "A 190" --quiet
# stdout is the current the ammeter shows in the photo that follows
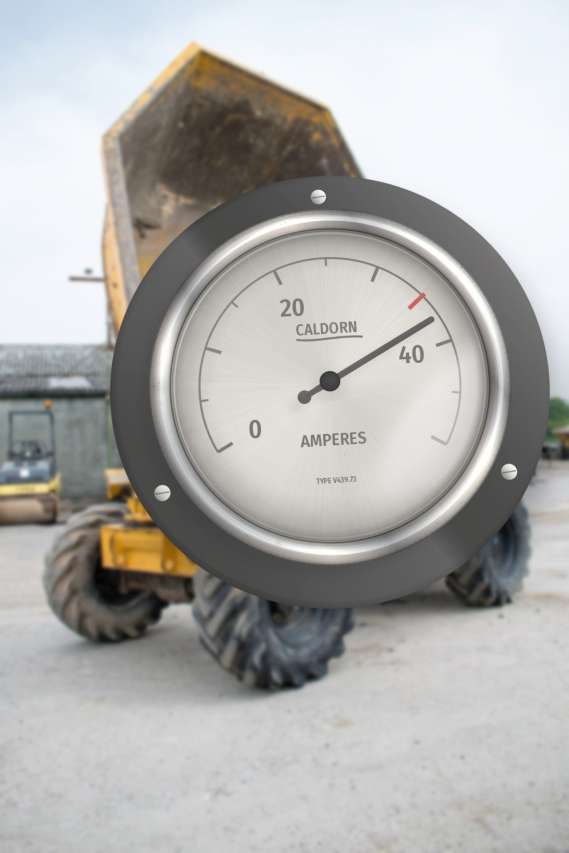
A 37.5
